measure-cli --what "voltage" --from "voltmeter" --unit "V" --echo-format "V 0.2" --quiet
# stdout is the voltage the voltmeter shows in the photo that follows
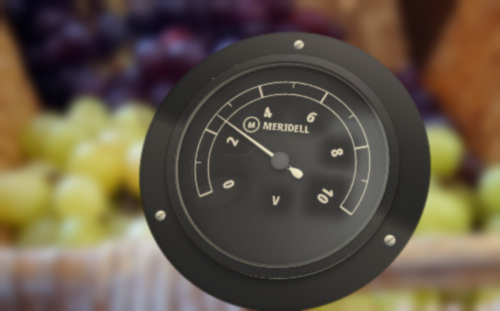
V 2.5
